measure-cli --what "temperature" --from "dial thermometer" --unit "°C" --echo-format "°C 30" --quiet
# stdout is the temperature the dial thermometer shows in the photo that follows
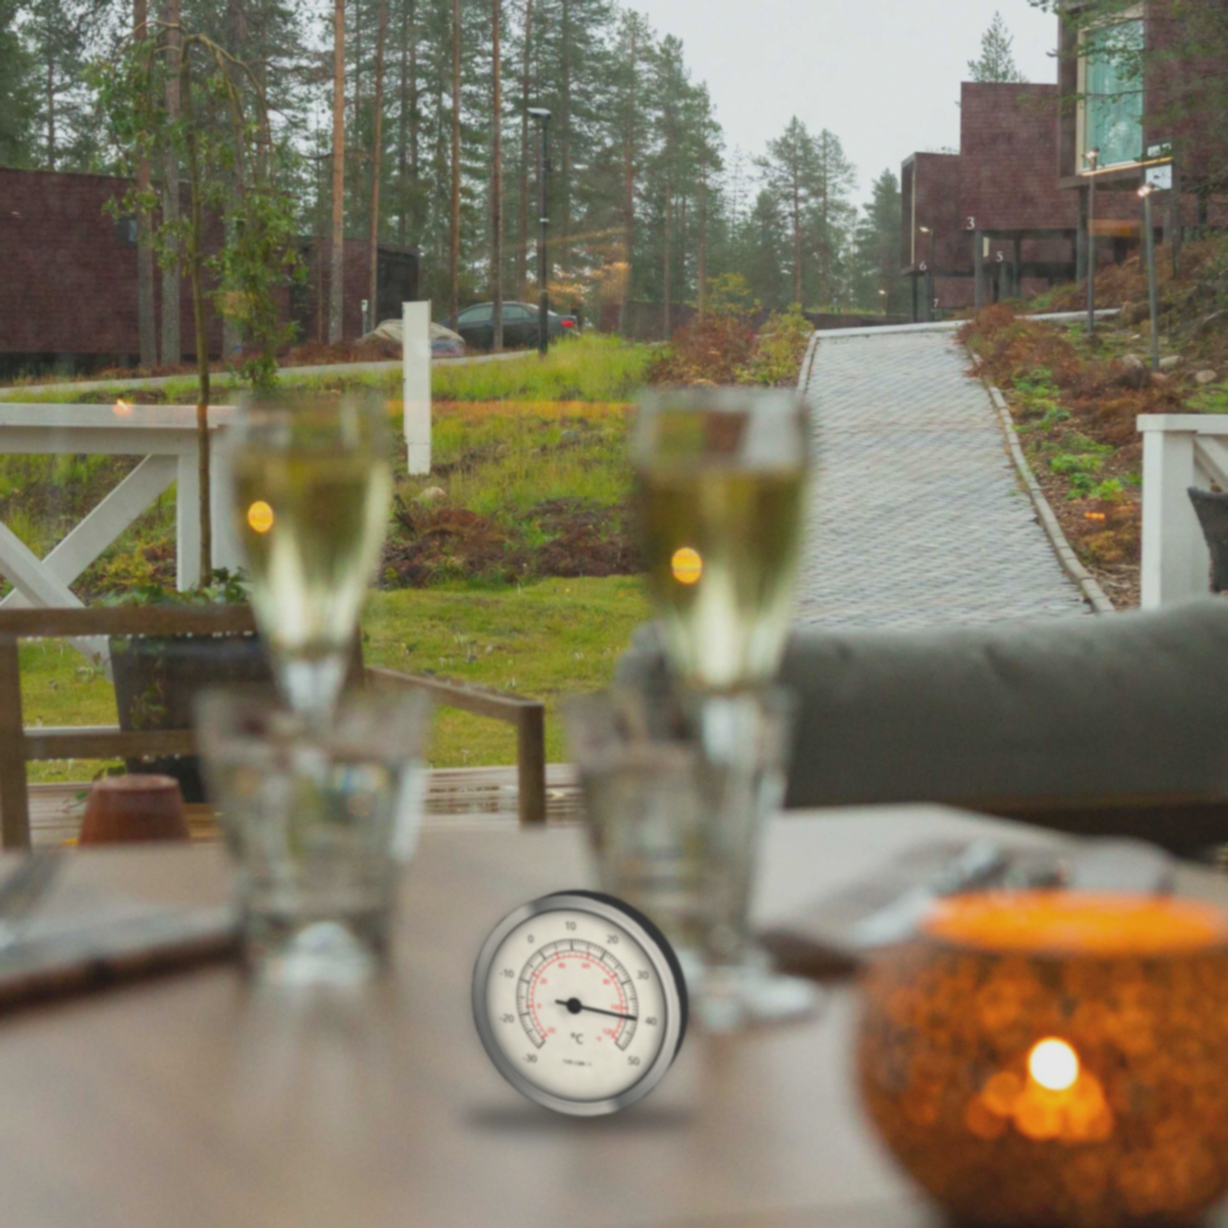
°C 40
